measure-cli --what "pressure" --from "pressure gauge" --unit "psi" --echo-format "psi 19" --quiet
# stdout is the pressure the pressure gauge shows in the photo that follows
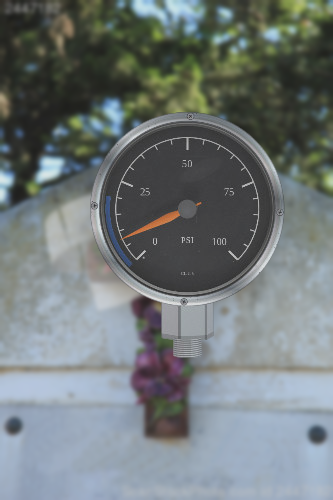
psi 7.5
